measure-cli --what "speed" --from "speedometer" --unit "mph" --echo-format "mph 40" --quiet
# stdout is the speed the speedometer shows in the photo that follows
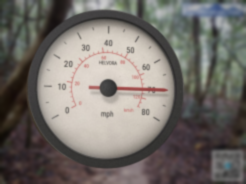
mph 70
